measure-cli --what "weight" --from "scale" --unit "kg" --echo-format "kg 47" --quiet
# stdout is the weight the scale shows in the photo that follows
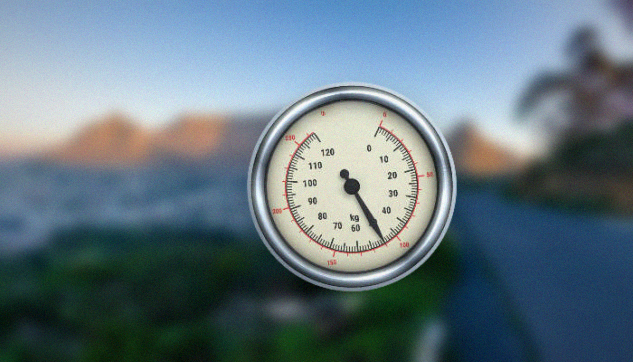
kg 50
